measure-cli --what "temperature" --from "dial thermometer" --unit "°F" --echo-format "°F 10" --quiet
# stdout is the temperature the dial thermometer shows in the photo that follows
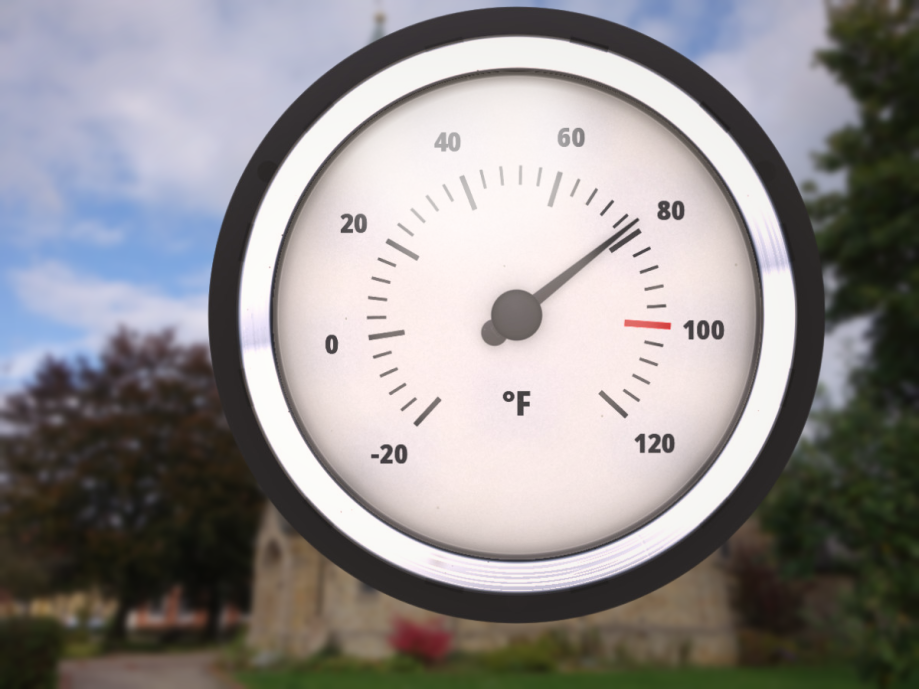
°F 78
